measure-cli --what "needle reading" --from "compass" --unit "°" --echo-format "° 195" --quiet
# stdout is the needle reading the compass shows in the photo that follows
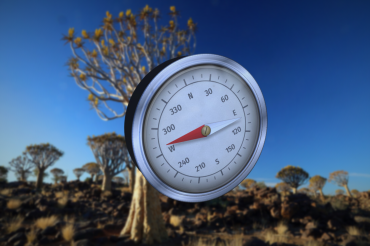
° 280
